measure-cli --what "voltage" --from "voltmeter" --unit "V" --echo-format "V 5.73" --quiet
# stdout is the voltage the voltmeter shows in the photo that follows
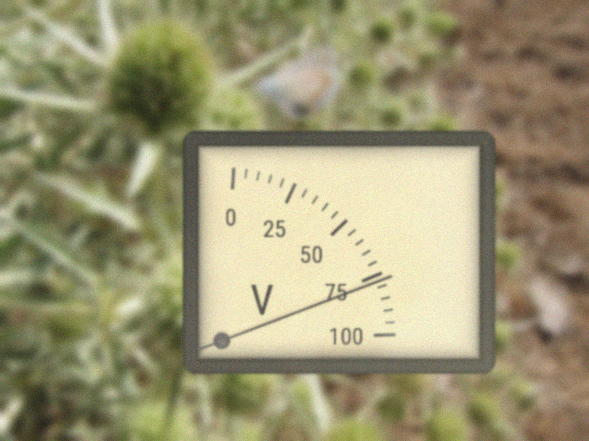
V 77.5
